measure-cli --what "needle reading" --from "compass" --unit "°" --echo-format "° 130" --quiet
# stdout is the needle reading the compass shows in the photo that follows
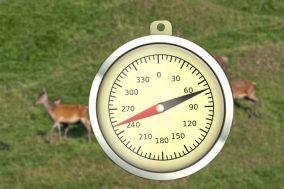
° 250
